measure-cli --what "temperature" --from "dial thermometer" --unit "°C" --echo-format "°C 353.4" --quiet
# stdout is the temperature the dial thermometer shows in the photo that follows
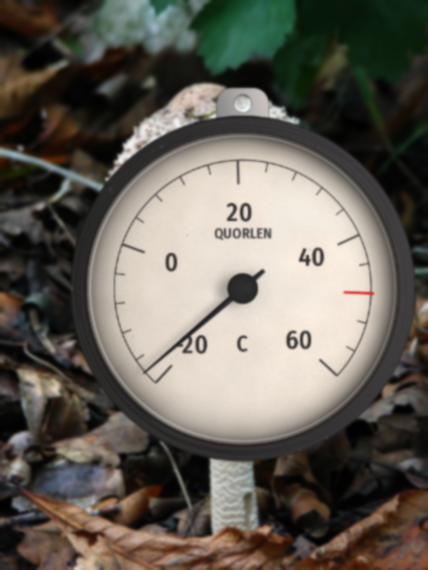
°C -18
